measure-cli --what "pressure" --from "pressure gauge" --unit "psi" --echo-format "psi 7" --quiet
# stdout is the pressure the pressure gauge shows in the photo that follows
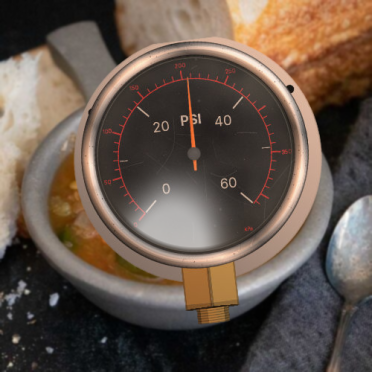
psi 30
